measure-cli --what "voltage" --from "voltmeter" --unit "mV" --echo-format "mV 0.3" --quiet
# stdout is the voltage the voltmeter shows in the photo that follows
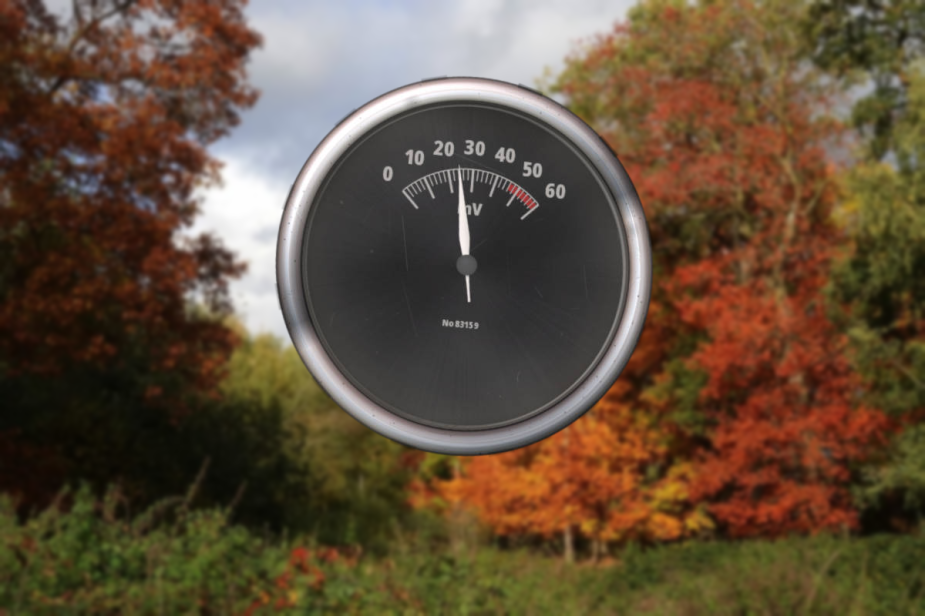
mV 24
